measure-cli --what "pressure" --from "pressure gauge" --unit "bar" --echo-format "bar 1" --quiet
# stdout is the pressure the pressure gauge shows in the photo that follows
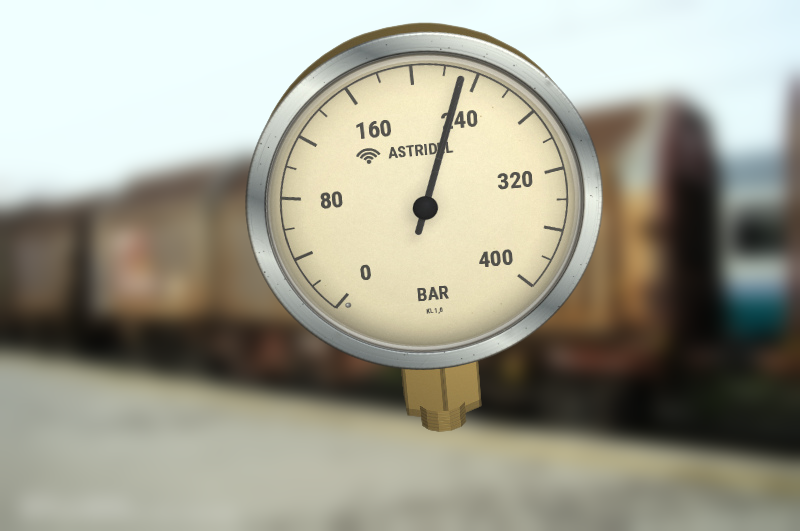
bar 230
